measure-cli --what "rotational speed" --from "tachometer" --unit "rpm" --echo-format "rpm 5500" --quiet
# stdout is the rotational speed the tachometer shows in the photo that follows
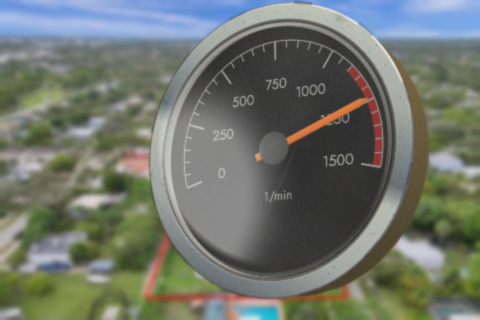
rpm 1250
